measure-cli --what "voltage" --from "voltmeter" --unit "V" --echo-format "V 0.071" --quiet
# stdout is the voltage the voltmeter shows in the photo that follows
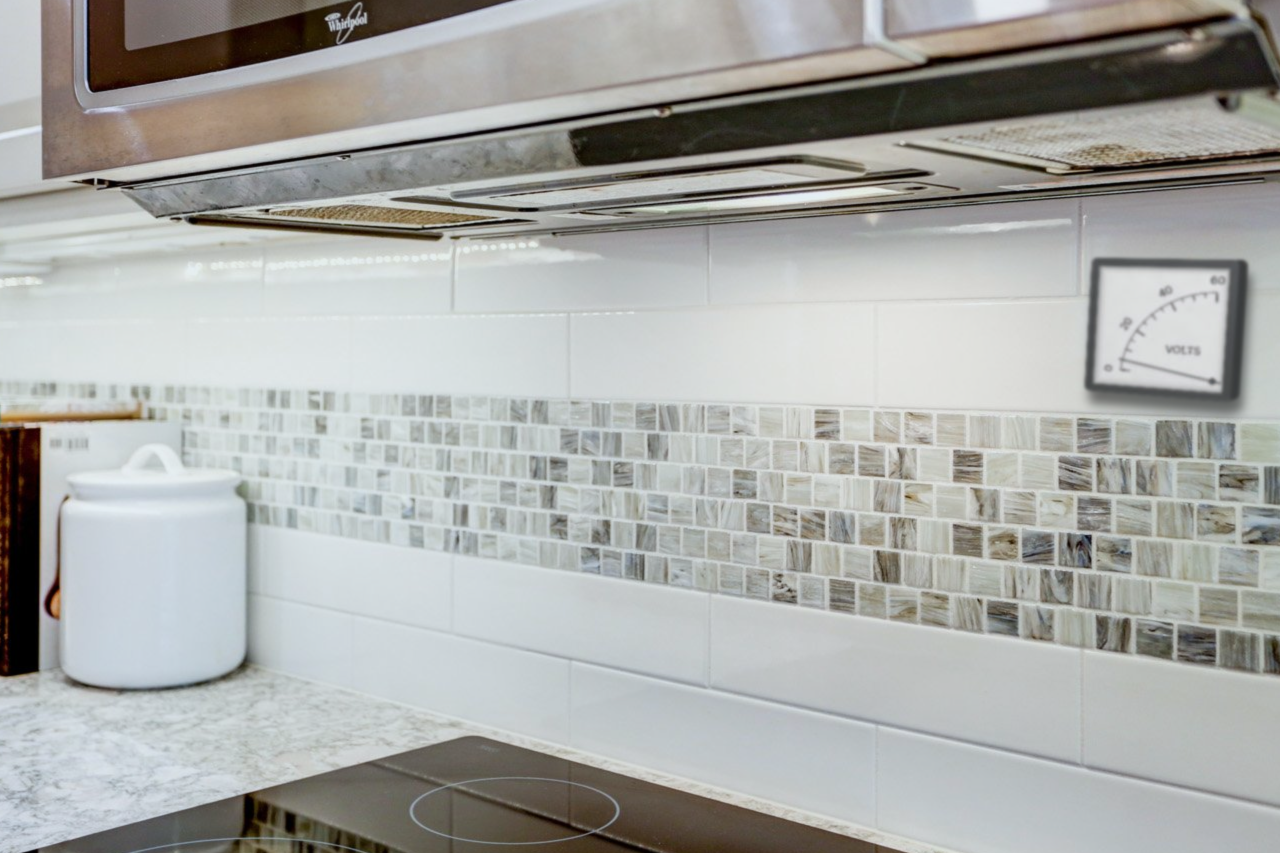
V 5
